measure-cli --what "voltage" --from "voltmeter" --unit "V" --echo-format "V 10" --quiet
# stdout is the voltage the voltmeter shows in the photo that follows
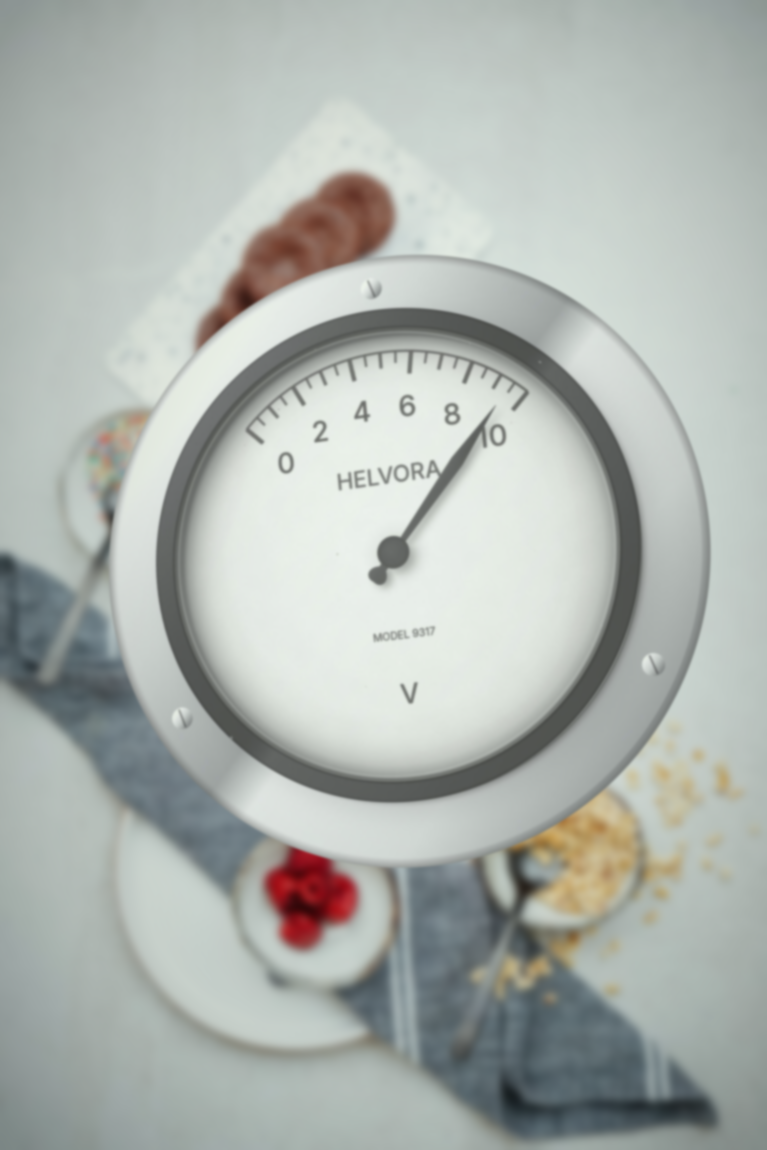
V 9.5
